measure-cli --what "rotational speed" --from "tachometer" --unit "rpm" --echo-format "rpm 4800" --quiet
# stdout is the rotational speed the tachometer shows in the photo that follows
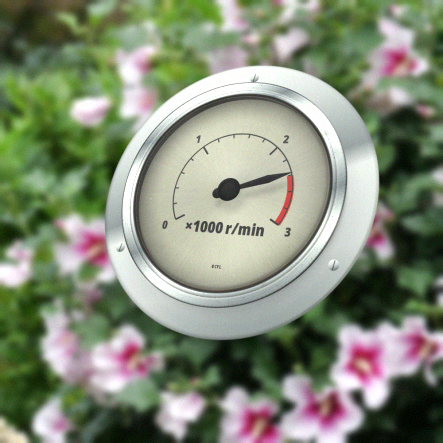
rpm 2400
